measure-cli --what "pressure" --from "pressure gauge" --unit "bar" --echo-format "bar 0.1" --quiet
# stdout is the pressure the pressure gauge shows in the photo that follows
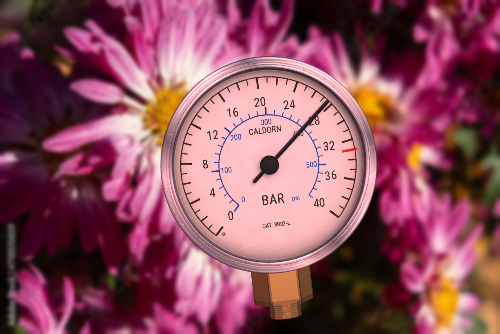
bar 27.5
